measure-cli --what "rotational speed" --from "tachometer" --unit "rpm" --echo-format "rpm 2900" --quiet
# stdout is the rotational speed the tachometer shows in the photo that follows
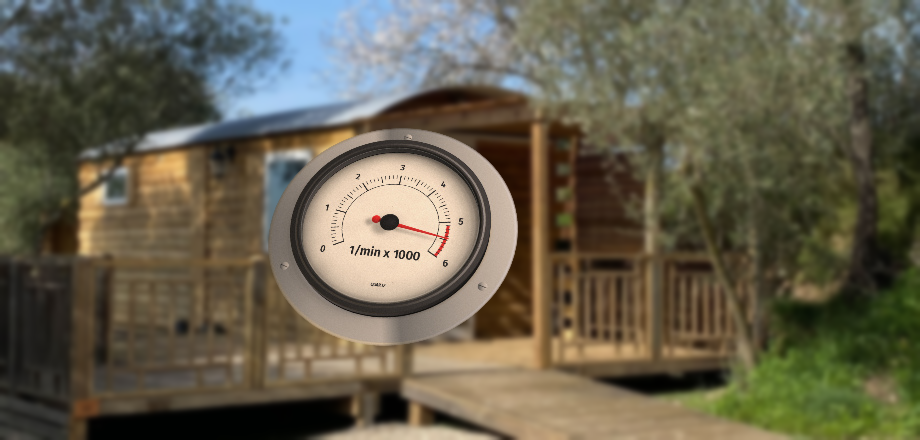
rpm 5500
